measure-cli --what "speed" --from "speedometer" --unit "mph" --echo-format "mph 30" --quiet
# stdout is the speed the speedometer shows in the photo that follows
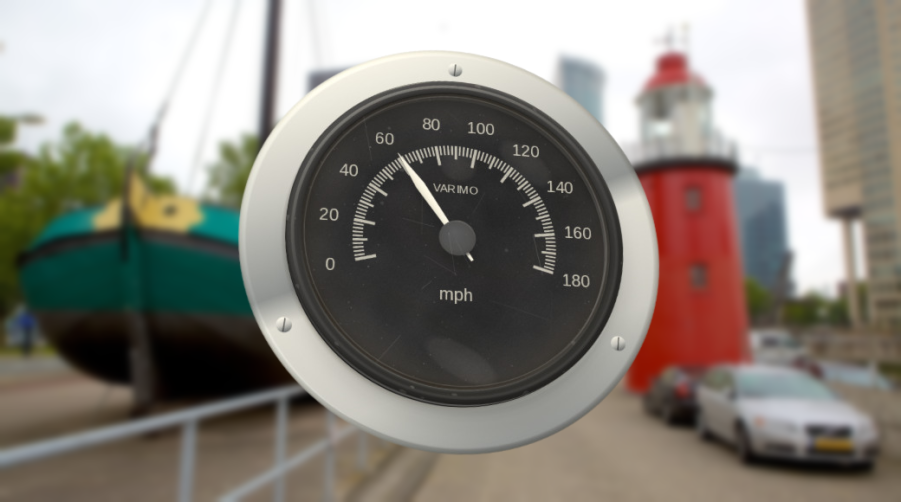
mph 60
